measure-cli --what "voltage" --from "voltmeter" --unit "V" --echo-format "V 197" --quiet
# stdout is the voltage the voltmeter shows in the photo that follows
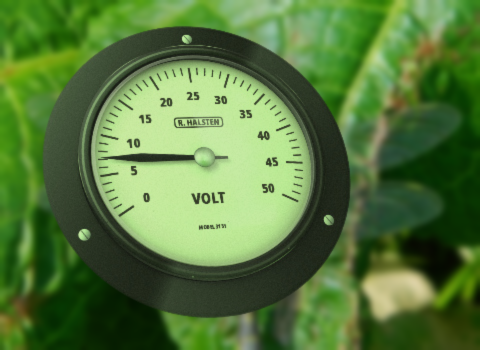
V 7
